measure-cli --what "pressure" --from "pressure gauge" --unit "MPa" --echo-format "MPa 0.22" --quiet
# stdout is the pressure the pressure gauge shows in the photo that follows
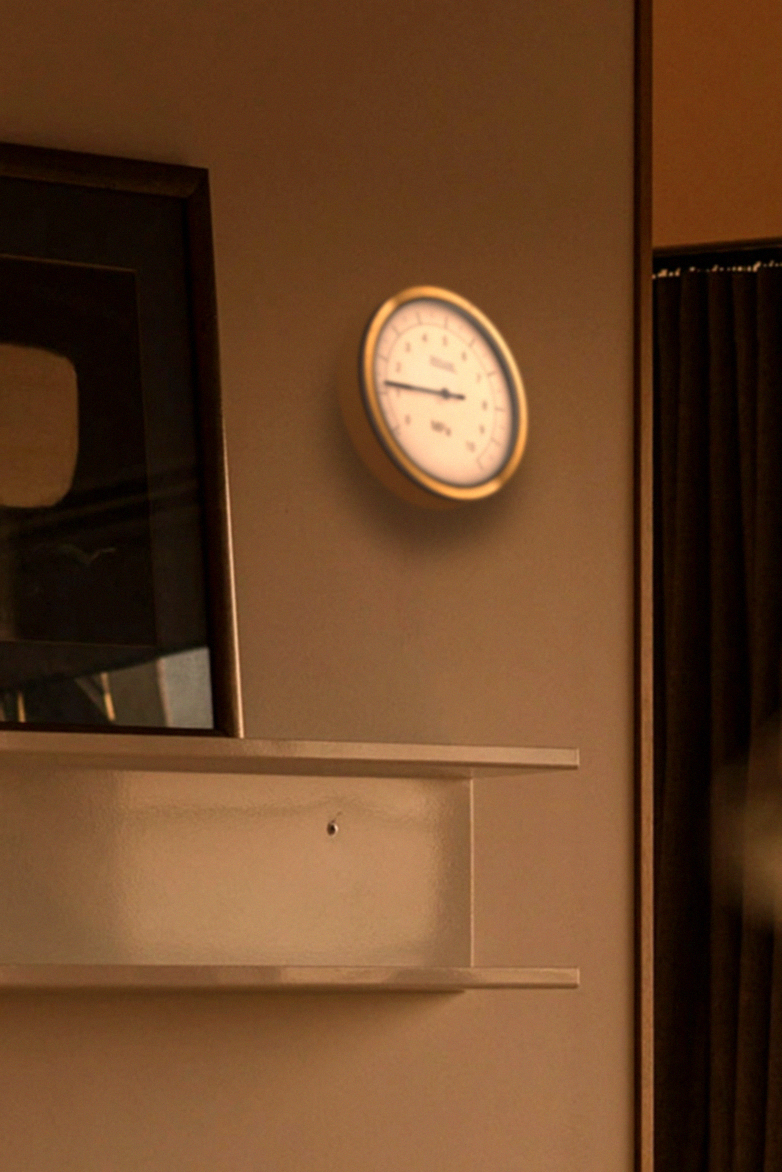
MPa 1.25
